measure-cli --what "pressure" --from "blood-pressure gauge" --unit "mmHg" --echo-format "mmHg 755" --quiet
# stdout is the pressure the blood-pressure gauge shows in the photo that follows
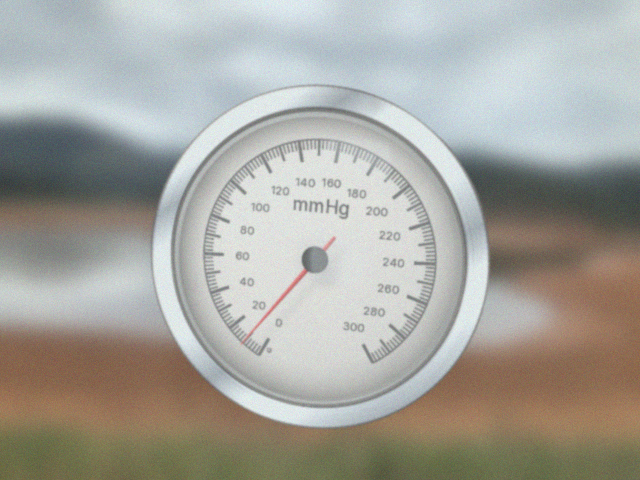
mmHg 10
